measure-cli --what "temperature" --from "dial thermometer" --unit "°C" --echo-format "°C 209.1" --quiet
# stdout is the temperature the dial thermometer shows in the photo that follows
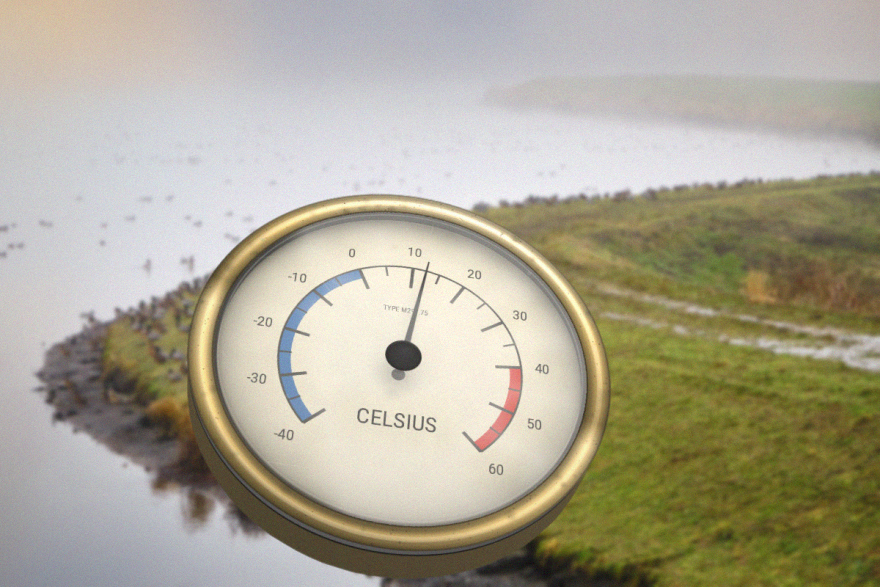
°C 12.5
